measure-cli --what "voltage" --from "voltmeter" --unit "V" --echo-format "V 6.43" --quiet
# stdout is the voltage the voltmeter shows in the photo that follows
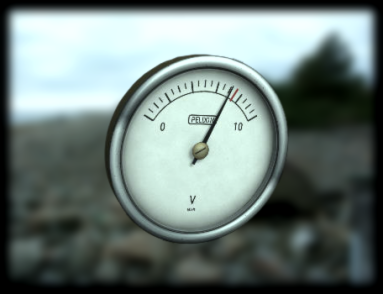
V 7
